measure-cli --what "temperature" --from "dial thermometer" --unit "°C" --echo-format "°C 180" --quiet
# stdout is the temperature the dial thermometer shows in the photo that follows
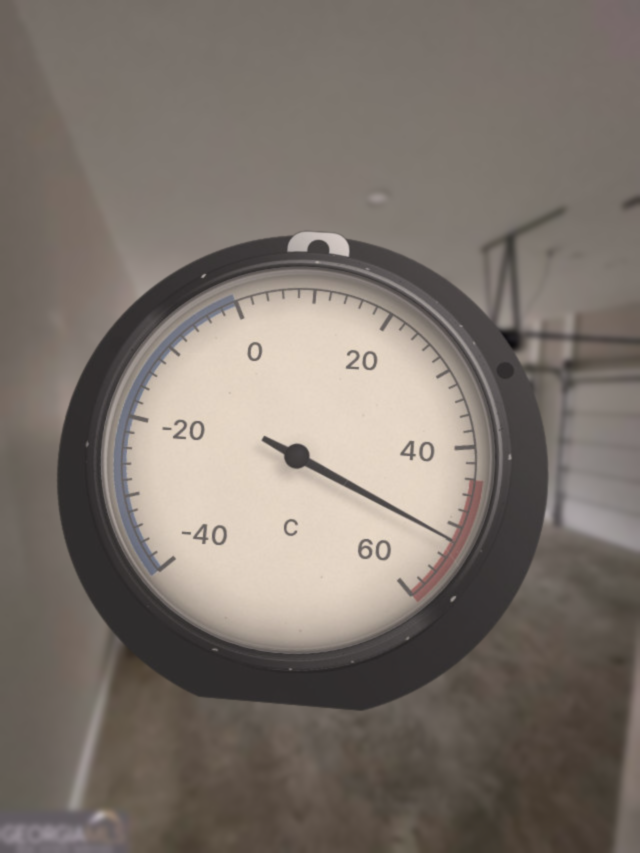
°C 52
